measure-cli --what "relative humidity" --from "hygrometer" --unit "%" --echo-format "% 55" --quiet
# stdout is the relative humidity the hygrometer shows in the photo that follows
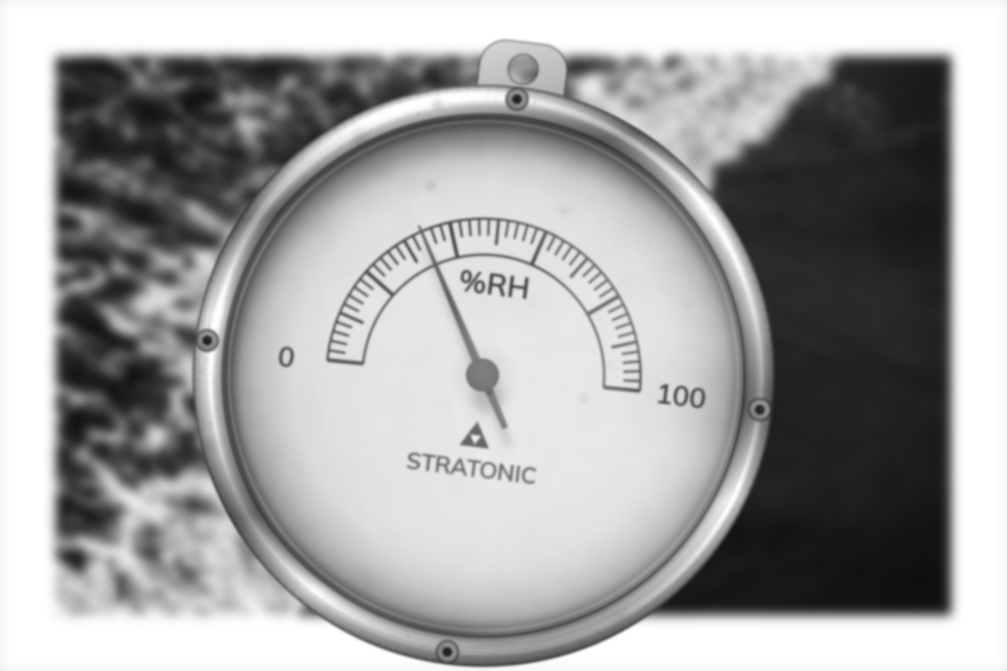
% 34
